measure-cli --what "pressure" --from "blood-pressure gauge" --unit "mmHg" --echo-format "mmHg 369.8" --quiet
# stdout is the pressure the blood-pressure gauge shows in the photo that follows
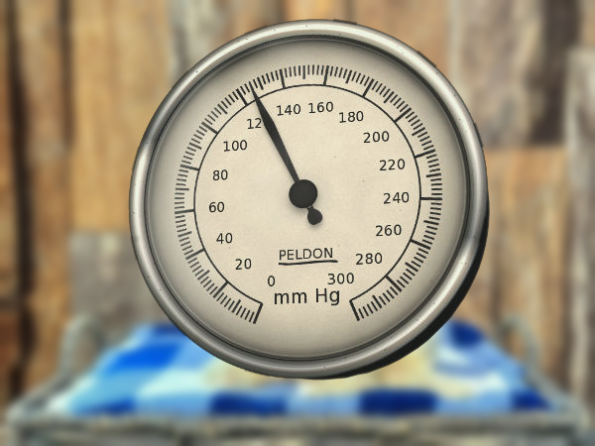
mmHg 126
